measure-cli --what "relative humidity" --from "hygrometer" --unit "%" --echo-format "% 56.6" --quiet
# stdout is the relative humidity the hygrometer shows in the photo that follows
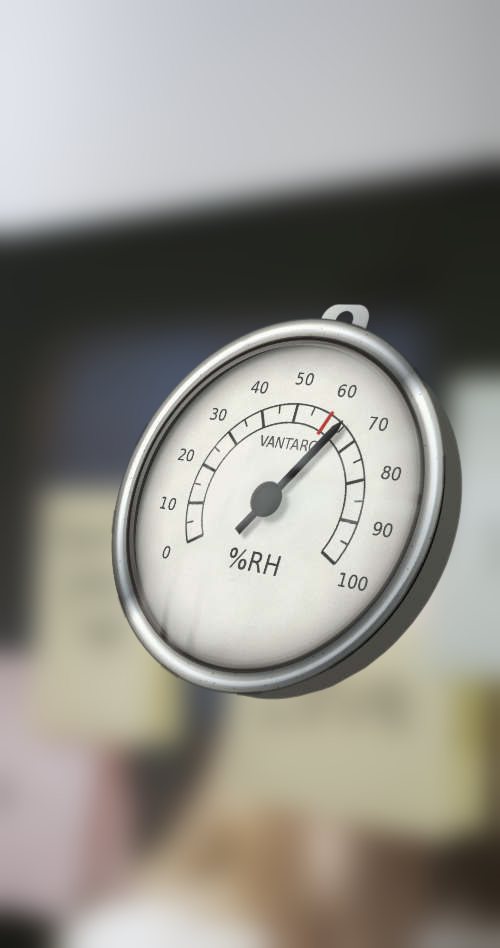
% 65
